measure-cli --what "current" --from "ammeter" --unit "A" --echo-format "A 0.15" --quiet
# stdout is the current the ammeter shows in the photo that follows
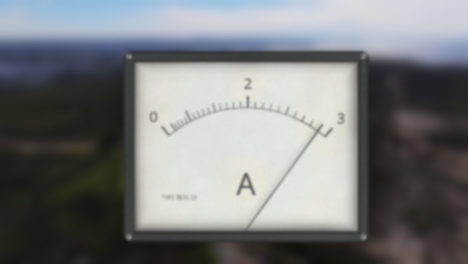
A 2.9
